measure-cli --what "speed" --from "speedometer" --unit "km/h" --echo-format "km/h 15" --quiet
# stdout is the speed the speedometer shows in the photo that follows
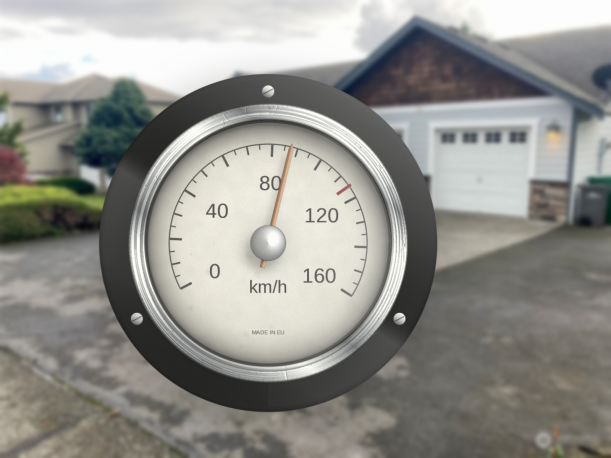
km/h 87.5
